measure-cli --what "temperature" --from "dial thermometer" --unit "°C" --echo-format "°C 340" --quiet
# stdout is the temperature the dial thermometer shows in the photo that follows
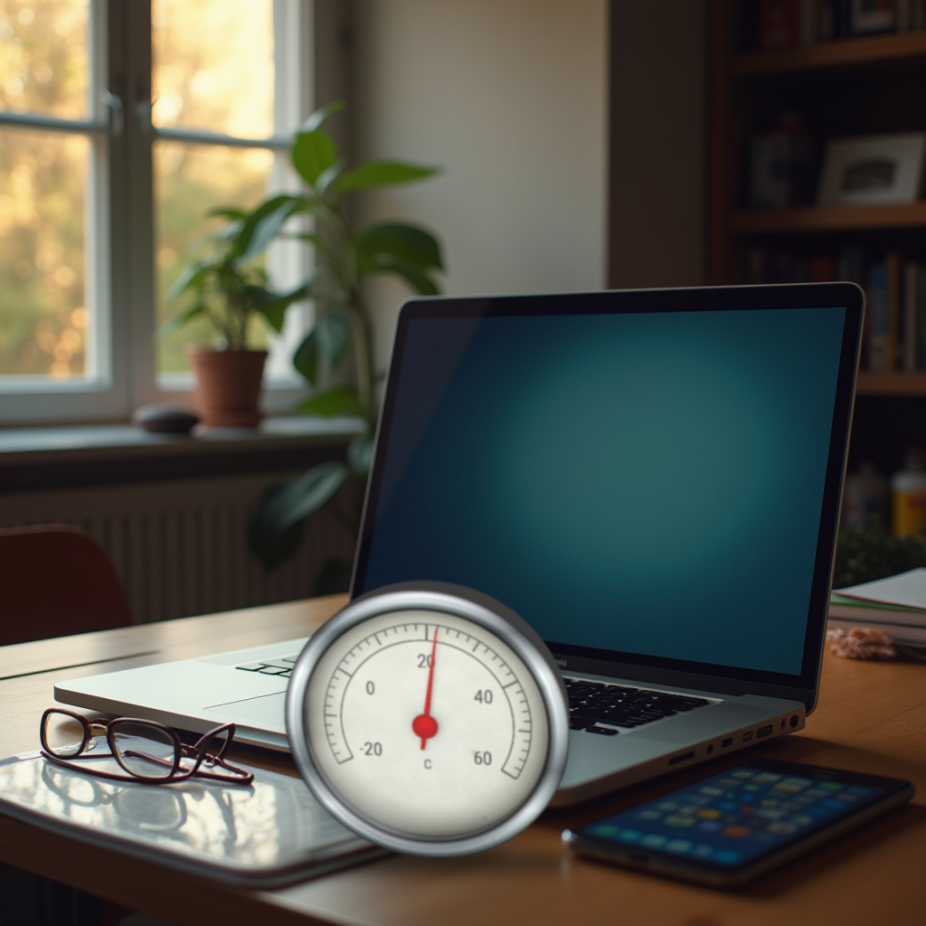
°C 22
